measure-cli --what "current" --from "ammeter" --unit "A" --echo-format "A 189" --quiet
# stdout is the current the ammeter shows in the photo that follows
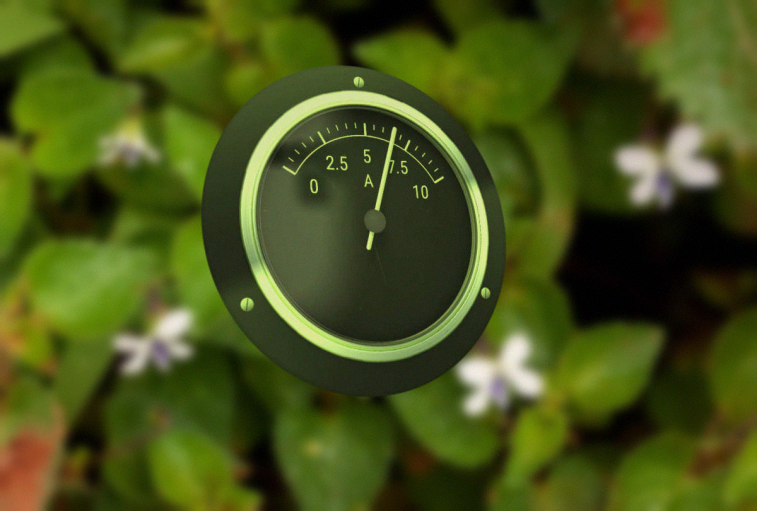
A 6.5
